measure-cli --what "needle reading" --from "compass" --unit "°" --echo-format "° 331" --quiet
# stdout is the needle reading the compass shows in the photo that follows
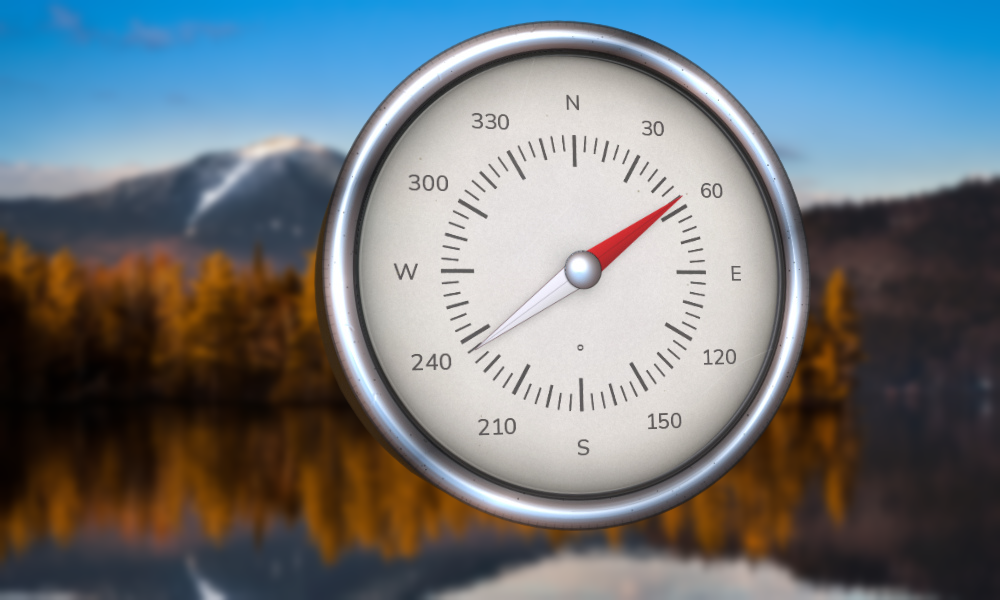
° 55
